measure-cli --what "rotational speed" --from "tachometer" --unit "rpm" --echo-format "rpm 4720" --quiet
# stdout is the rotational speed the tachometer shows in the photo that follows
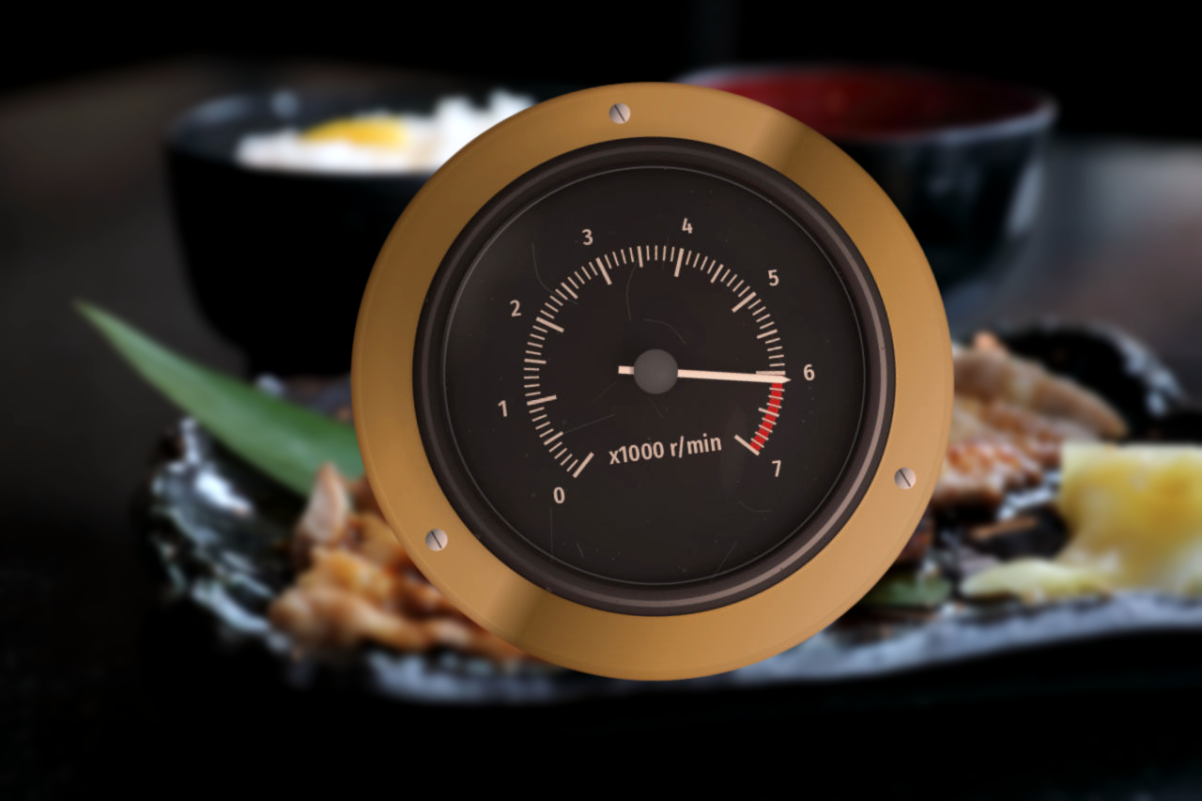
rpm 6100
